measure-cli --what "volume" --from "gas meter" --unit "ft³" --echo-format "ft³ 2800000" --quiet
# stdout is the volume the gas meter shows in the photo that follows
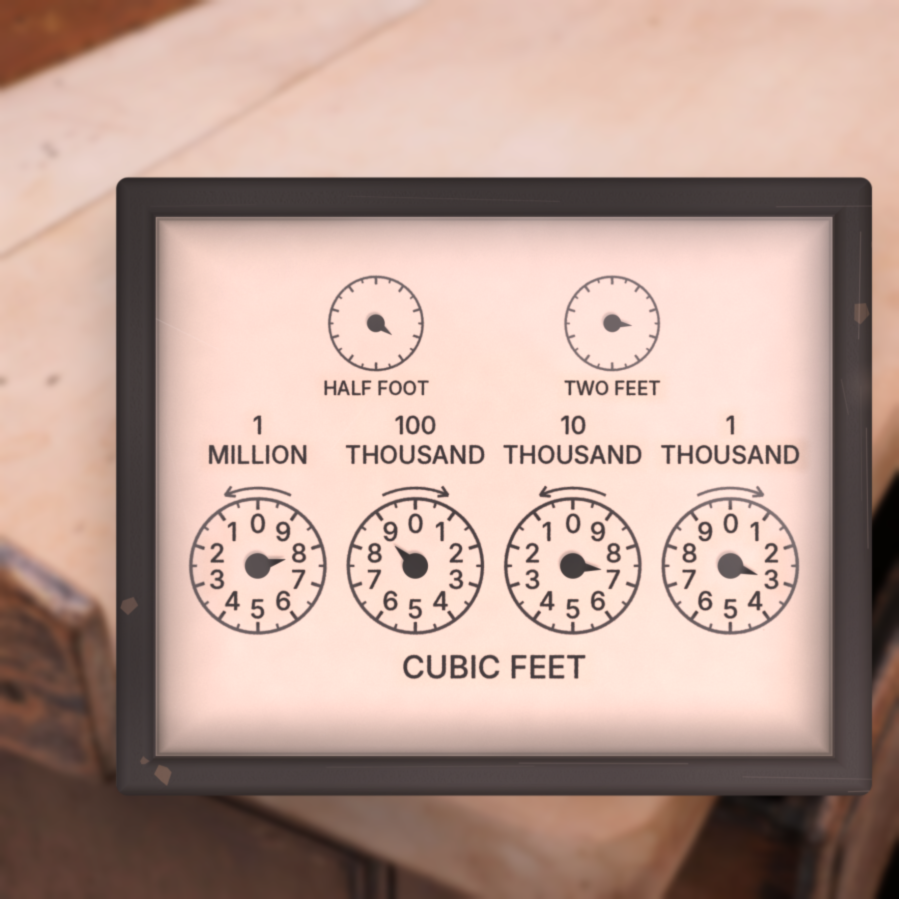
ft³ 787300
